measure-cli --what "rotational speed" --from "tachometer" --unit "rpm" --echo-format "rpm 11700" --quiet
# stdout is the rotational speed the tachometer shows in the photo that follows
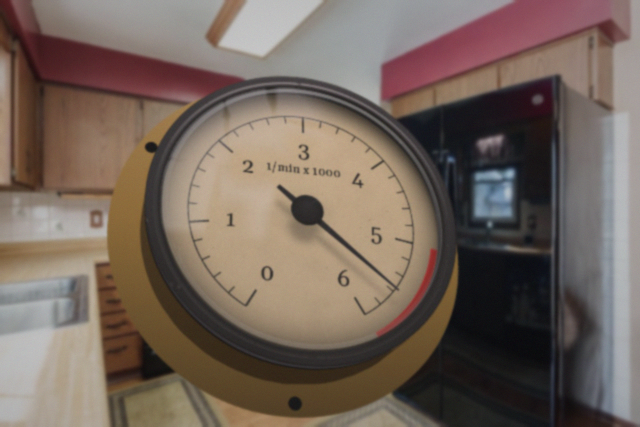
rpm 5600
